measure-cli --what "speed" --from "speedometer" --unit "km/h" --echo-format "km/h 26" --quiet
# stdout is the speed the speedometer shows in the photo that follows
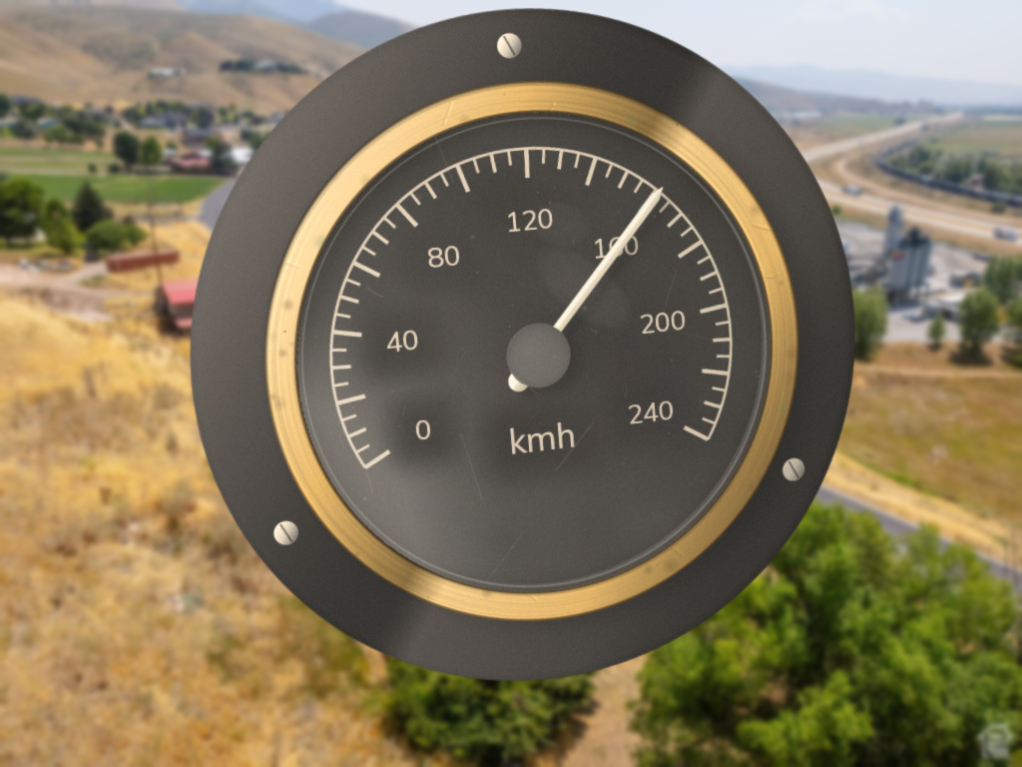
km/h 160
